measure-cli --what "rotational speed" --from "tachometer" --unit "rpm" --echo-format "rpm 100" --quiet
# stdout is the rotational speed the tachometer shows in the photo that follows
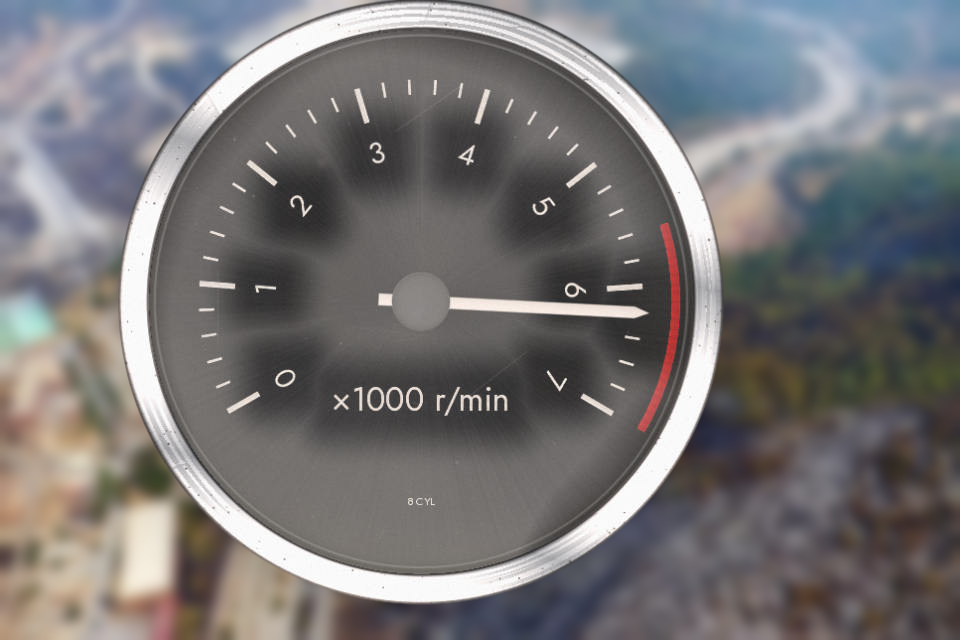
rpm 6200
